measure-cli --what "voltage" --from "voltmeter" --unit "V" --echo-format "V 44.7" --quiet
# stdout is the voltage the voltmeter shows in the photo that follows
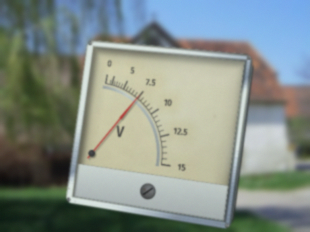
V 7.5
